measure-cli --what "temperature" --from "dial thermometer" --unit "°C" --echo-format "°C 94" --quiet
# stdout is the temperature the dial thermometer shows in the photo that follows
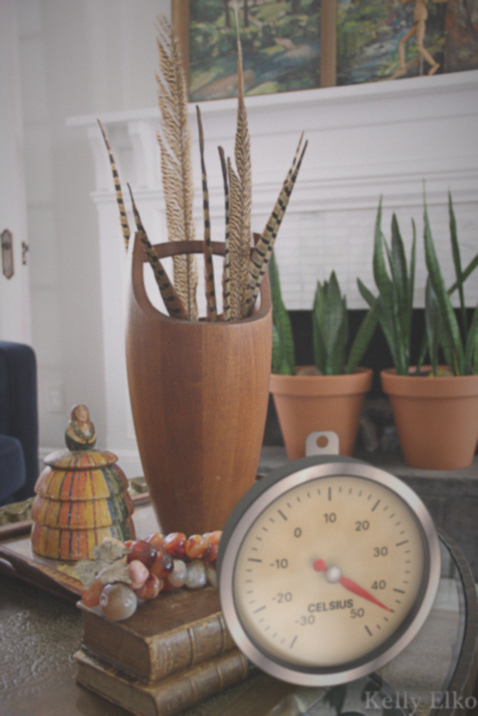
°C 44
